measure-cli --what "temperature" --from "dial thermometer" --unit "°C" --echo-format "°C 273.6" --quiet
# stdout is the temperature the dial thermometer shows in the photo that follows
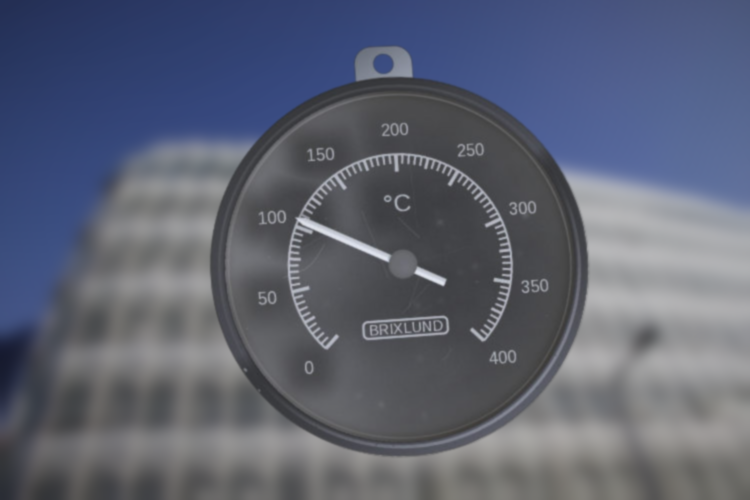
°C 105
